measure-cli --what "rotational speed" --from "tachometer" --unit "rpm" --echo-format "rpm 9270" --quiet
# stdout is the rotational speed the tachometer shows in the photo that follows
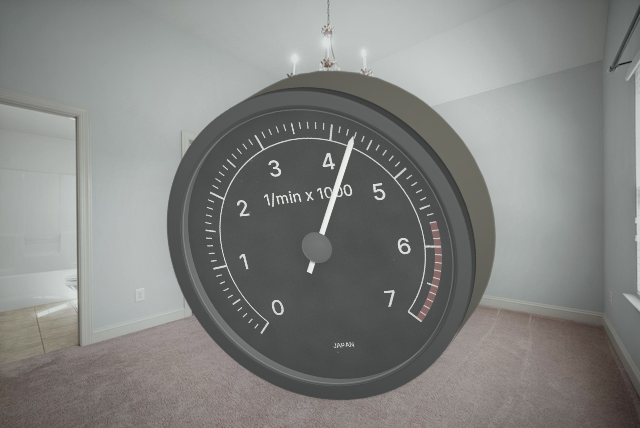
rpm 4300
